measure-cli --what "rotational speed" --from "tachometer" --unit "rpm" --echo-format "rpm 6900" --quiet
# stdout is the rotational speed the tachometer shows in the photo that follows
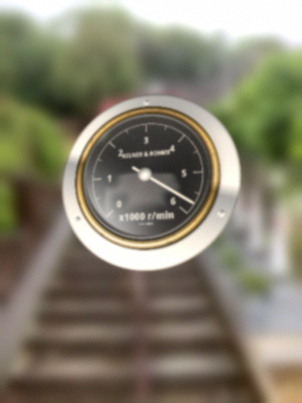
rpm 5750
